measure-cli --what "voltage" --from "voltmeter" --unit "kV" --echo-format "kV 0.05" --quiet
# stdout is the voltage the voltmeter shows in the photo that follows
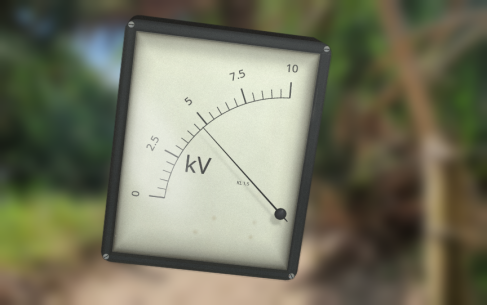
kV 4.75
